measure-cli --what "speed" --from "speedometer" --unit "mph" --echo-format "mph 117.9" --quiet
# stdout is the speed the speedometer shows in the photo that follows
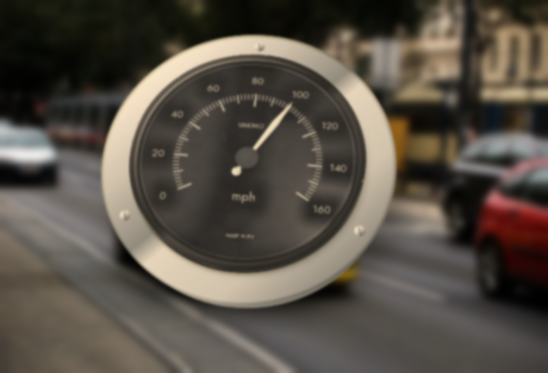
mph 100
